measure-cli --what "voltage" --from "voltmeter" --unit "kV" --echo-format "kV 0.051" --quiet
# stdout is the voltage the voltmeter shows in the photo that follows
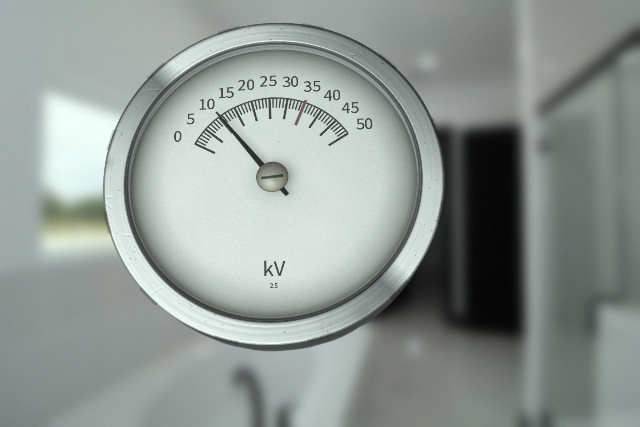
kV 10
